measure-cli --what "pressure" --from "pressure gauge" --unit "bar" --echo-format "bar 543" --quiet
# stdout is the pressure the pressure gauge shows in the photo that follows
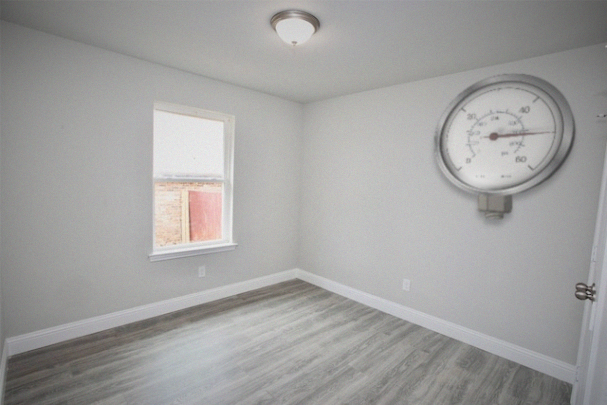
bar 50
